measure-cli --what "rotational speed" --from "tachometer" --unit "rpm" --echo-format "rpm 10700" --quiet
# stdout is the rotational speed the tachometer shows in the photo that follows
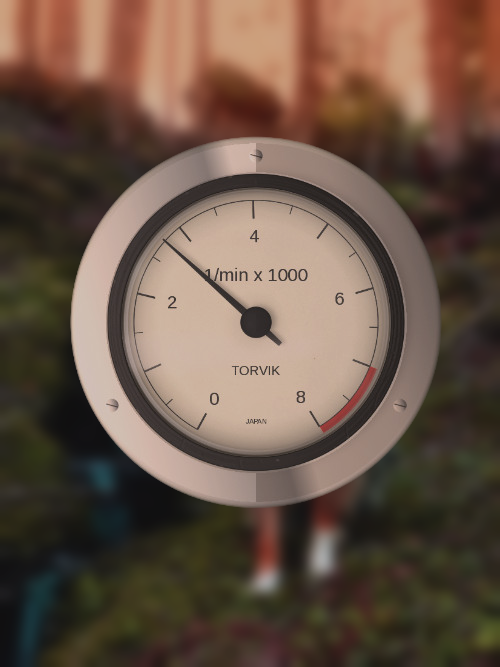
rpm 2750
